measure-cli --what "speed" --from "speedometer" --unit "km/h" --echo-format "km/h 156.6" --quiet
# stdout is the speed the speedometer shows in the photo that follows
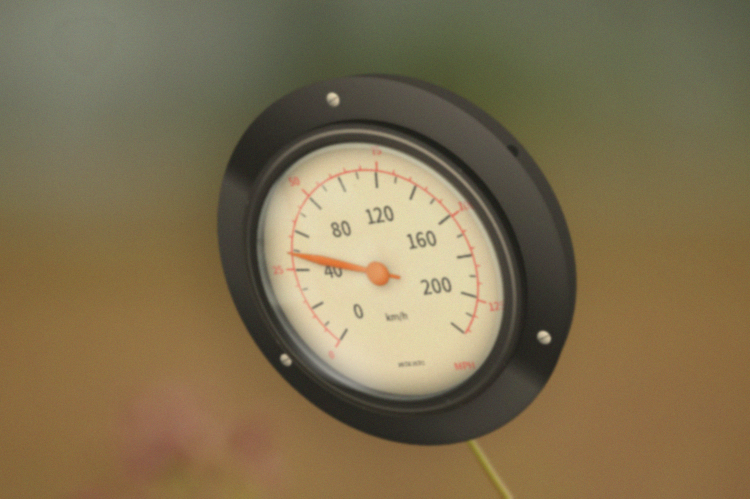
km/h 50
